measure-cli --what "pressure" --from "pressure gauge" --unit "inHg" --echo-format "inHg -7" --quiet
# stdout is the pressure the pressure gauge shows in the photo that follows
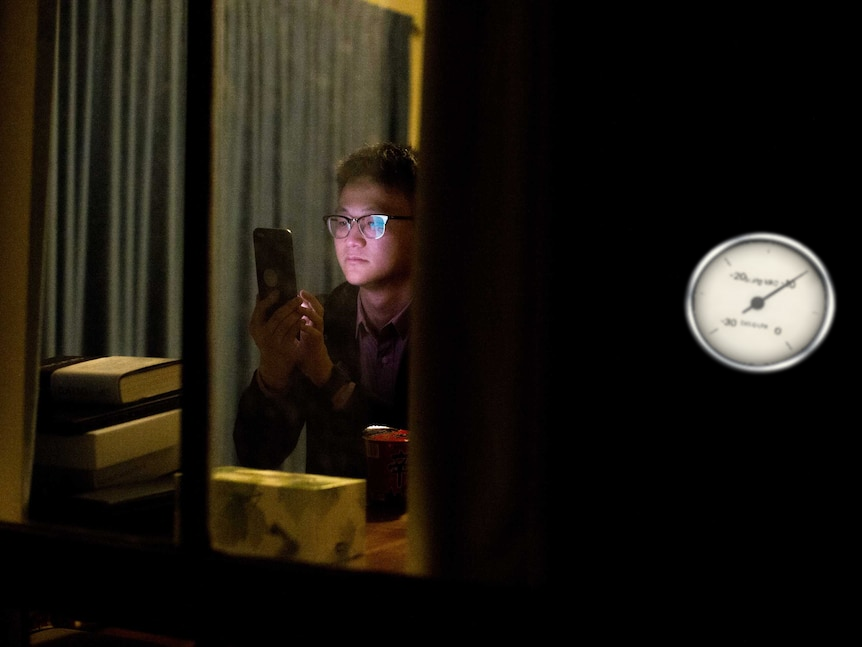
inHg -10
